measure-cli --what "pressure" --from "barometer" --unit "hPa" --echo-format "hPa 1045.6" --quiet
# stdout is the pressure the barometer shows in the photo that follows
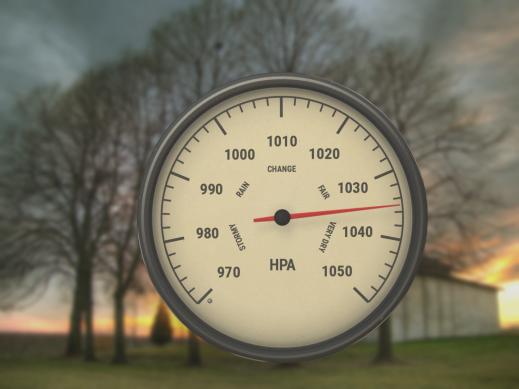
hPa 1035
